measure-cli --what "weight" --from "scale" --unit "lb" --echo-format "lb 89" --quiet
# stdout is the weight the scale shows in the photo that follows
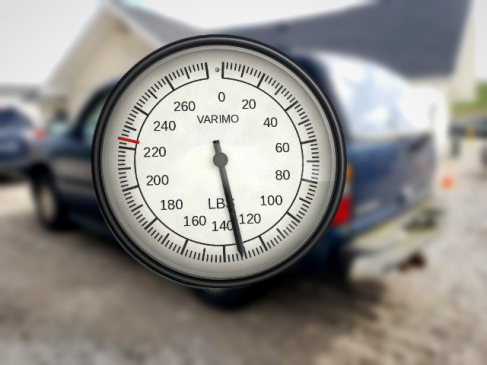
lb 132
